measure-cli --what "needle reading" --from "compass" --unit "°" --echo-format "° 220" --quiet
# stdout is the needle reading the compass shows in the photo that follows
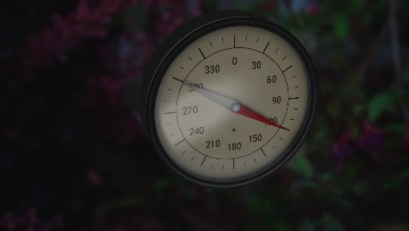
° 120
